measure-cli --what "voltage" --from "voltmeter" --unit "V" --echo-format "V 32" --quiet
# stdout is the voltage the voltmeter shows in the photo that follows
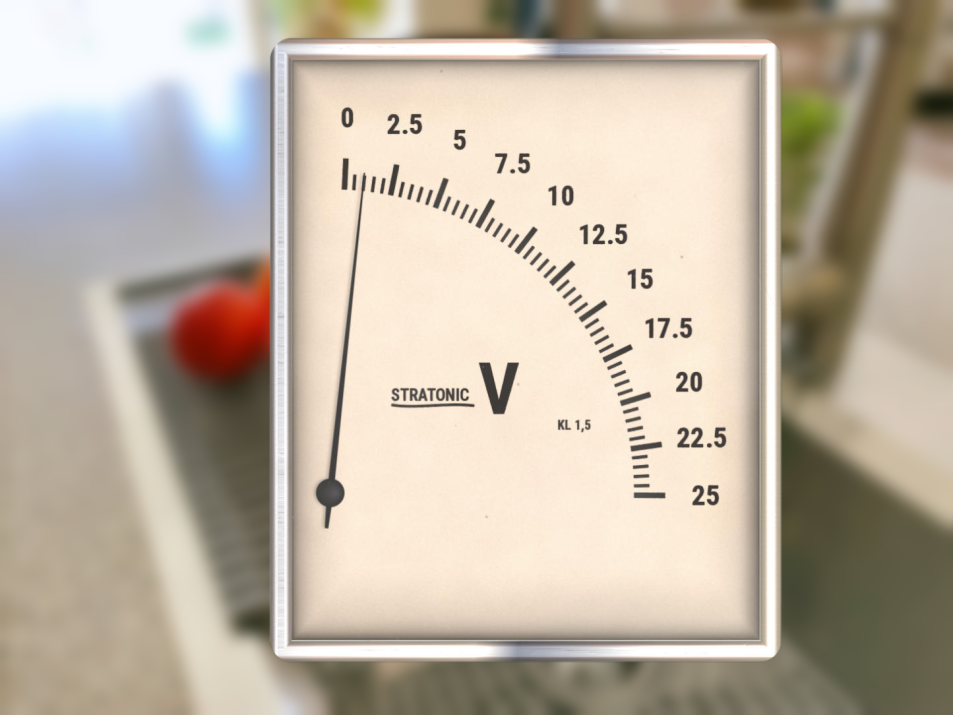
V 1
